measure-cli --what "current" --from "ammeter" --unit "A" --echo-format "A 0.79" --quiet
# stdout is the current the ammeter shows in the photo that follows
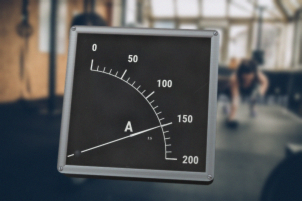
A 150
